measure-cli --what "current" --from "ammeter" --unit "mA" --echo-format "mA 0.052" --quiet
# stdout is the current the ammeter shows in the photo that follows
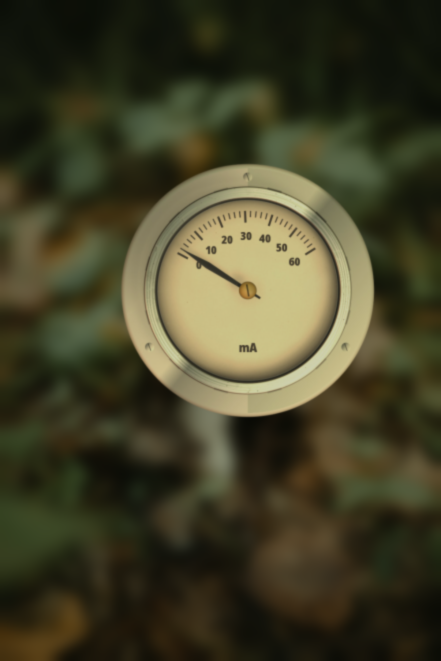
mA 2
